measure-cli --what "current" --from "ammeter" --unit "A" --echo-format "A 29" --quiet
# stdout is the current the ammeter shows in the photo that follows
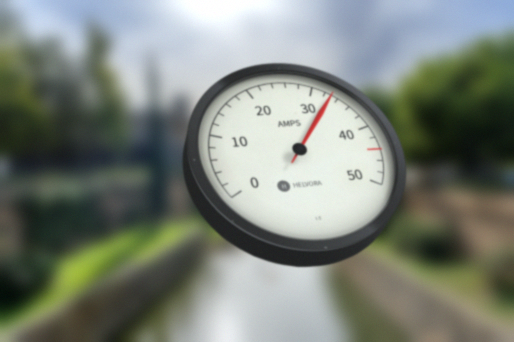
A 33
